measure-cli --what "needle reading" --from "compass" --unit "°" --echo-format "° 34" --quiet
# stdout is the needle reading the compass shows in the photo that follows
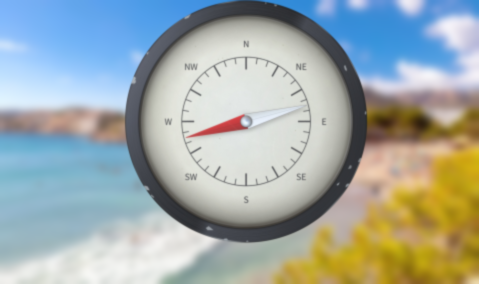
° 255
